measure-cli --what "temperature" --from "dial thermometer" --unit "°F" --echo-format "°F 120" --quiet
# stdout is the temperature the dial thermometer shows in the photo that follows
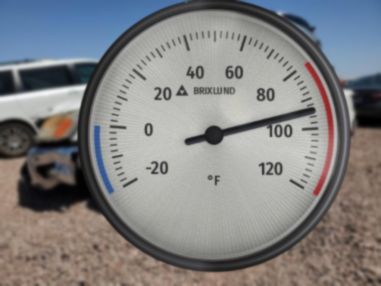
°F 94
